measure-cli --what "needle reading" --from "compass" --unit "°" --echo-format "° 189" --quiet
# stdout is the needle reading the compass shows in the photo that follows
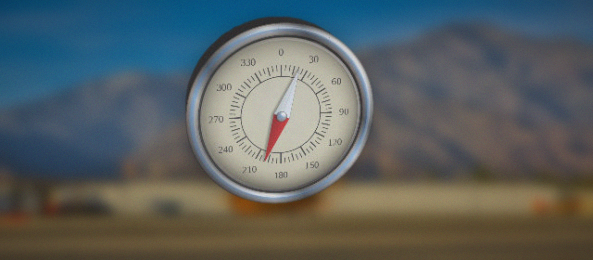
° 200
